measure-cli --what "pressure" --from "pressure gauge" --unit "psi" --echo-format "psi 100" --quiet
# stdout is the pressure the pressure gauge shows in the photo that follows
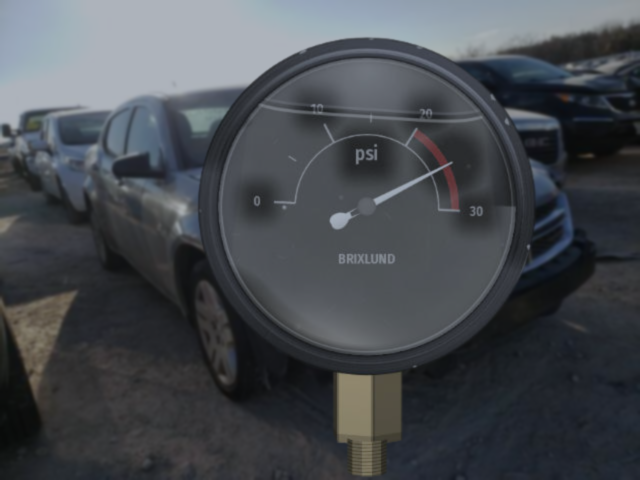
psi 25
